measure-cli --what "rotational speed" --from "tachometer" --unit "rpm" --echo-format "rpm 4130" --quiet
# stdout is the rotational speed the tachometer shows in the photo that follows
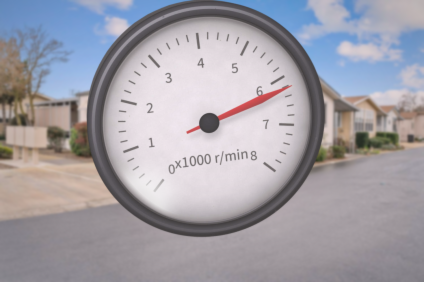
rpm 6200
